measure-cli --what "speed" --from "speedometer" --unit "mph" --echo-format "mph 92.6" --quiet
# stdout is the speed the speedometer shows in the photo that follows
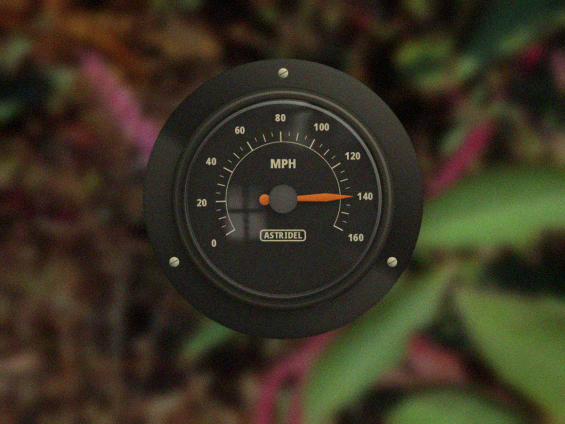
mph 140
